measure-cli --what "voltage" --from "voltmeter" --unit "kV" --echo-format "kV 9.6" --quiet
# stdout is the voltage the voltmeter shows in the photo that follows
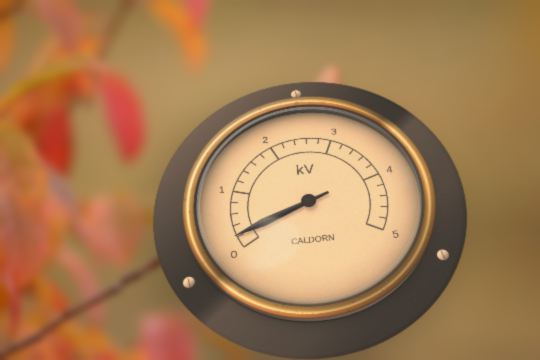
kV 0.2
